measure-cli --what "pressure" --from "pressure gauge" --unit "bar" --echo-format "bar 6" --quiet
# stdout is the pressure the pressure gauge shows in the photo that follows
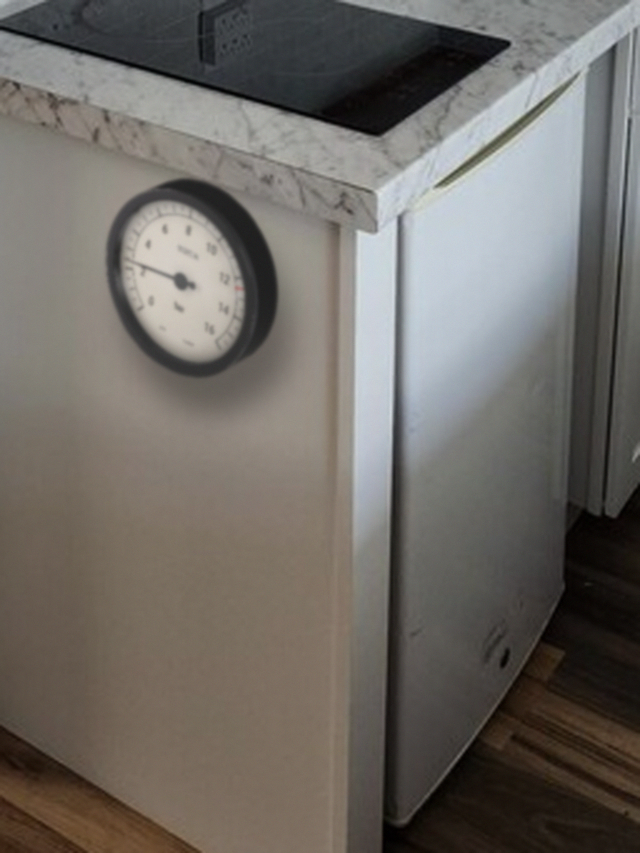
bar 2.5
